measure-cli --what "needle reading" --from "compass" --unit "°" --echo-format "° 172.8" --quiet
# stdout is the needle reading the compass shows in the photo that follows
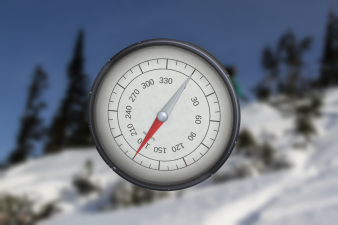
° 180
